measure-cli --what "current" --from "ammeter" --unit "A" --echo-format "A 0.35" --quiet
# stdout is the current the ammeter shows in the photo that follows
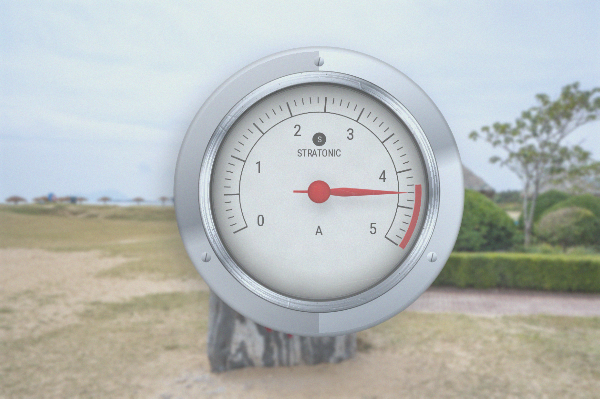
A 4.3
